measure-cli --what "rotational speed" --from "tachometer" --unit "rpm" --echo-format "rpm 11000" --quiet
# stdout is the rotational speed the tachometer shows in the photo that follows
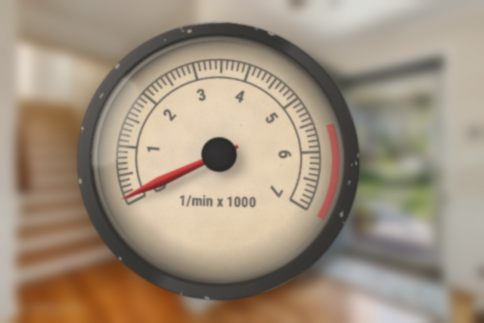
rpm 100
